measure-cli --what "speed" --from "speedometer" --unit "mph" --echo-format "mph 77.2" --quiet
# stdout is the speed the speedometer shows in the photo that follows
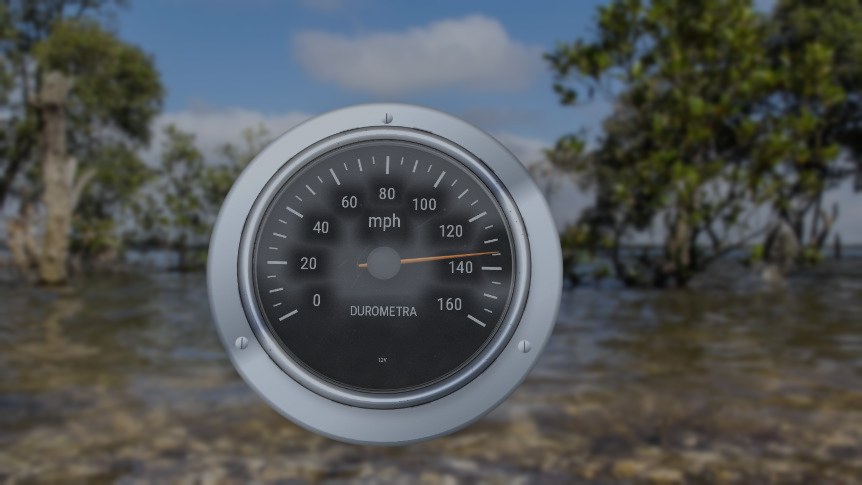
mph 135
